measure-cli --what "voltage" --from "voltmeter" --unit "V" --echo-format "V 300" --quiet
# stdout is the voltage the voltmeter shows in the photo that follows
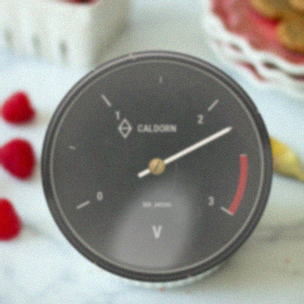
V 2.25
